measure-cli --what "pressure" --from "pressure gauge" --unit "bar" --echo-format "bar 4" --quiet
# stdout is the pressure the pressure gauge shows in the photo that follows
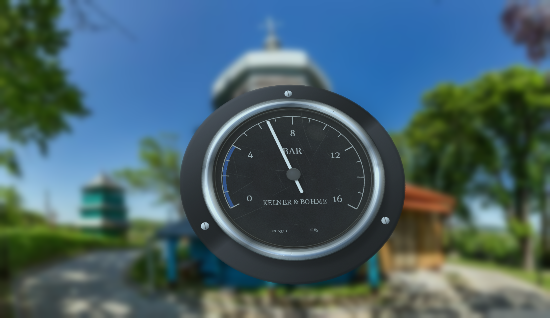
bar 6.5
